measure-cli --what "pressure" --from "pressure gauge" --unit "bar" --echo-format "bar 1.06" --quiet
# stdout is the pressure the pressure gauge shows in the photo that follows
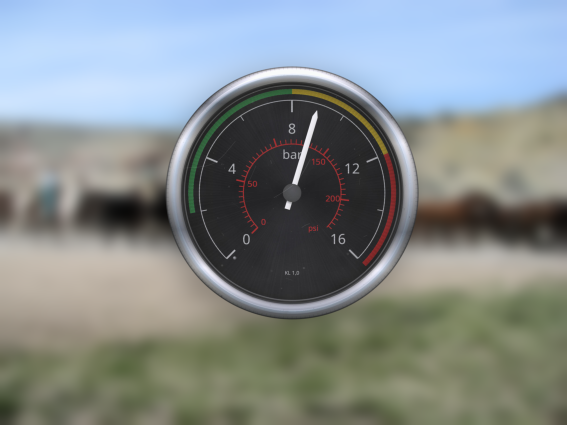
bar 9
